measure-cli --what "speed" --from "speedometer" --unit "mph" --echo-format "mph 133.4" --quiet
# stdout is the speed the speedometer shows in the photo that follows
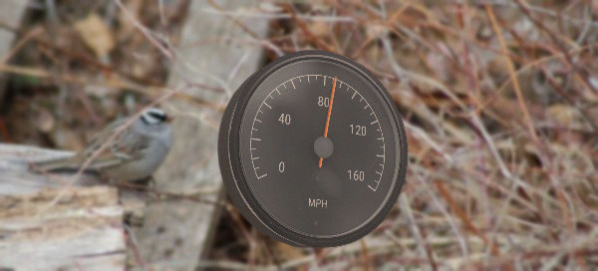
mph 85
